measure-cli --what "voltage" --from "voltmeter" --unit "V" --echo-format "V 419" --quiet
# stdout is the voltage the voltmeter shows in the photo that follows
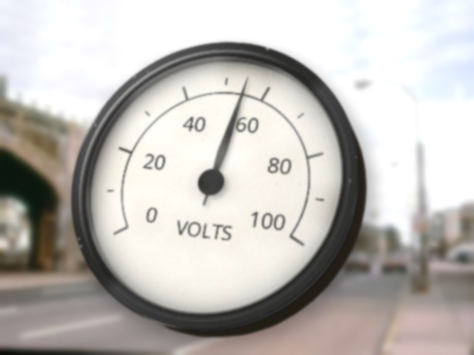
V 55
